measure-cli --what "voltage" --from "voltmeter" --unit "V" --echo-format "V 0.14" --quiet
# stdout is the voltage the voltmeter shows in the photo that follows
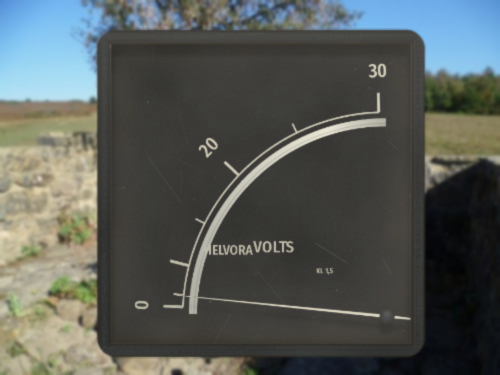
V 5
